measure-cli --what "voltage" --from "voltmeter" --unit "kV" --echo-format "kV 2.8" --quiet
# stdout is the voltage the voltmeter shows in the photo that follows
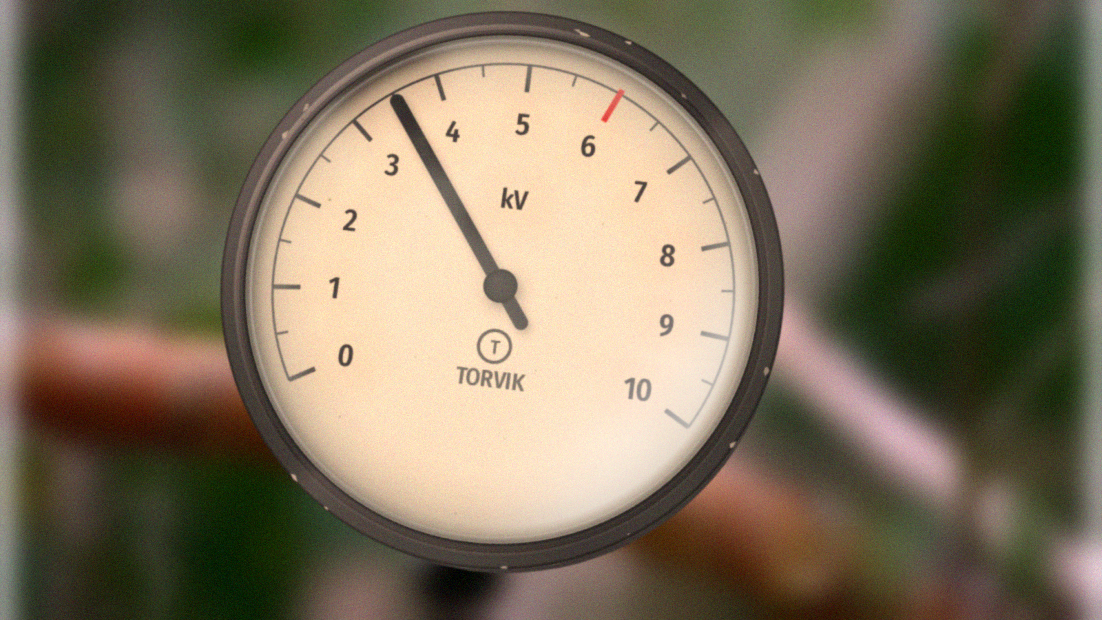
kV 3.5
